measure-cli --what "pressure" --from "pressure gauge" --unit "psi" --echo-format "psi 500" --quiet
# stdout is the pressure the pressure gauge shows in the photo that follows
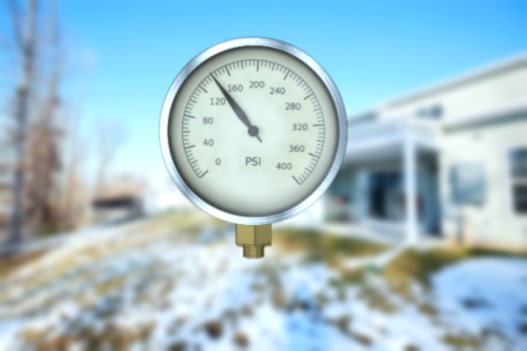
psi 140
